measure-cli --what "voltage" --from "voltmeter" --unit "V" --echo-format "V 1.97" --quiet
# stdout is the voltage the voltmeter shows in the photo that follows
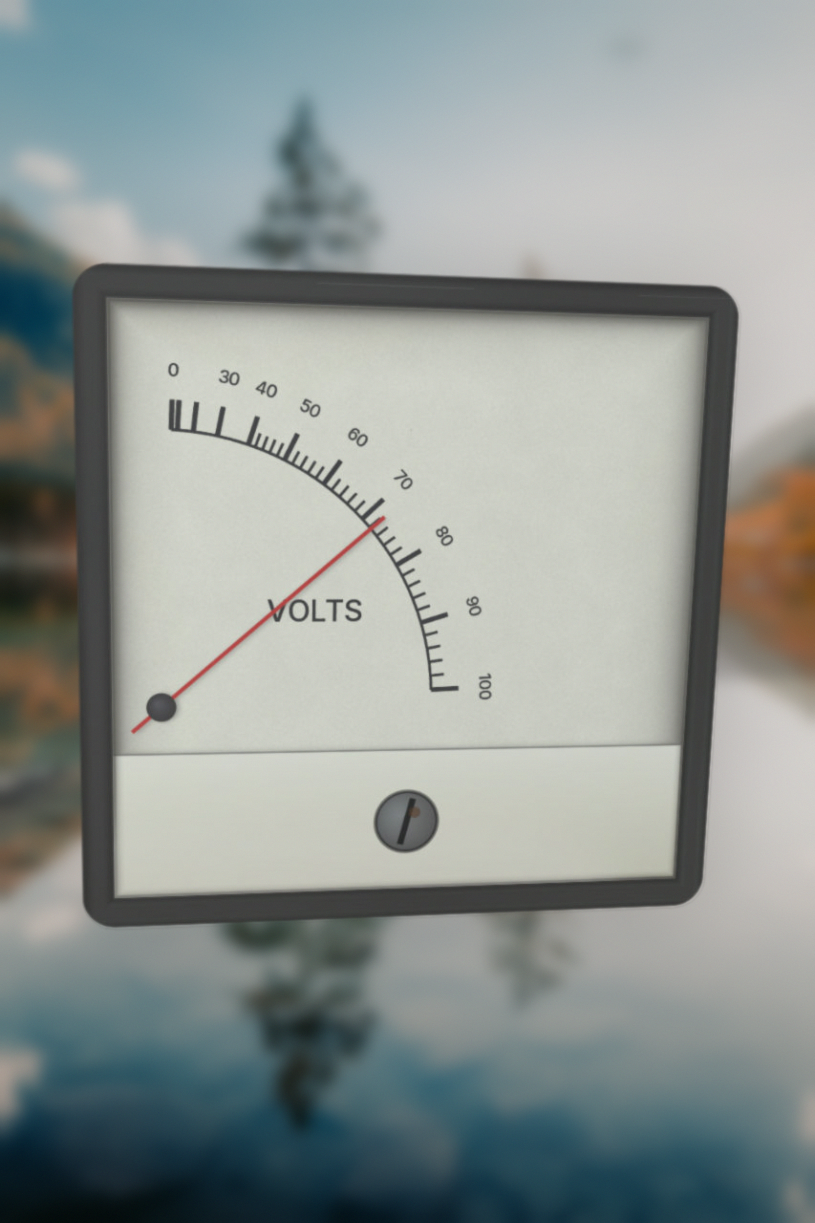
V 72
